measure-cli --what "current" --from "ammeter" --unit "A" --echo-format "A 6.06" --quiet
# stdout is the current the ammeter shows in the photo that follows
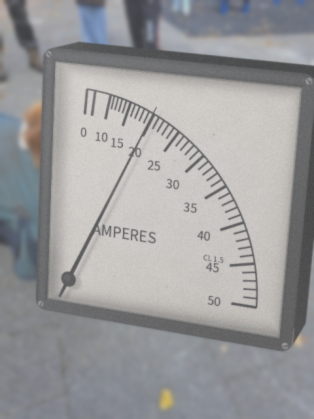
A 20
